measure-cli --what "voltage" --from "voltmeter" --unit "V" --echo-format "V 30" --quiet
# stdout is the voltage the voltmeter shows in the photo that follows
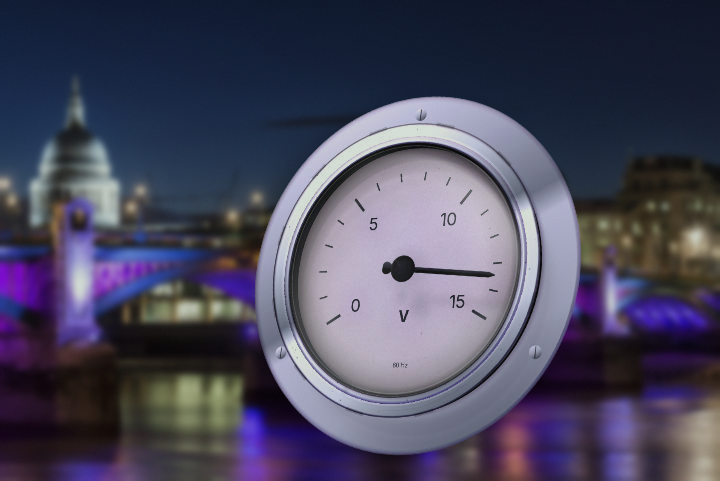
V 13.5
